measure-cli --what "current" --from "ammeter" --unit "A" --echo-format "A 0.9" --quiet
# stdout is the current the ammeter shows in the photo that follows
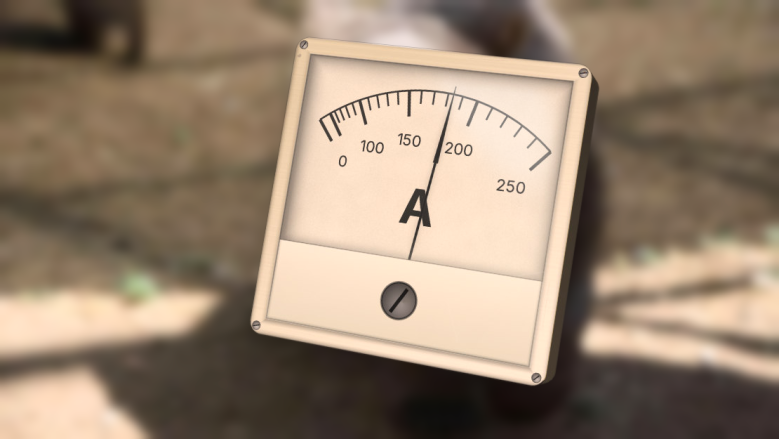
A 185
